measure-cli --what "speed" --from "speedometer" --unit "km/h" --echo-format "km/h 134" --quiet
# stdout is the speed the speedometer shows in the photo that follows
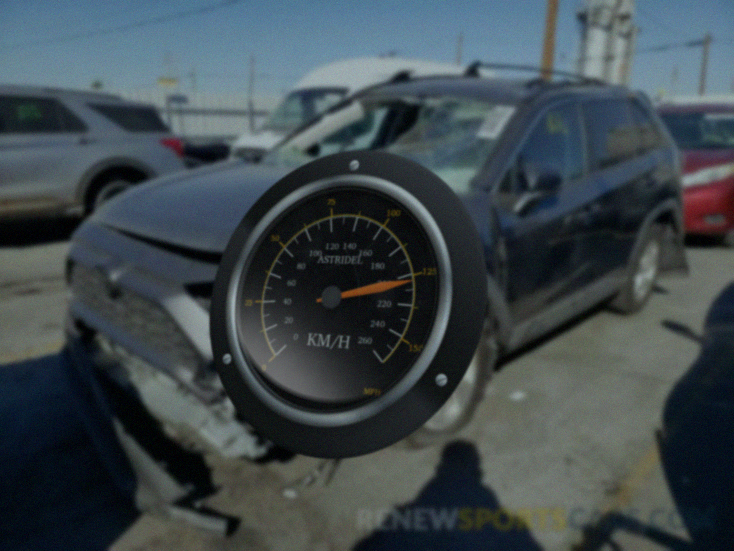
km/h 205
